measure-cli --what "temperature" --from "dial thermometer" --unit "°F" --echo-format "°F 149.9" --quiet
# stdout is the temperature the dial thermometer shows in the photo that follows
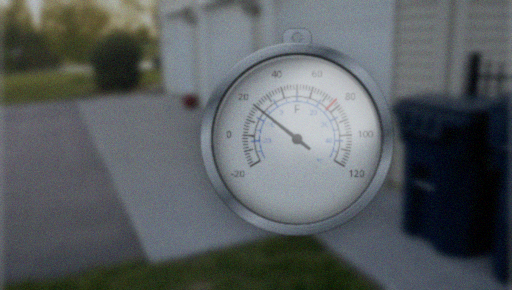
°F 20
